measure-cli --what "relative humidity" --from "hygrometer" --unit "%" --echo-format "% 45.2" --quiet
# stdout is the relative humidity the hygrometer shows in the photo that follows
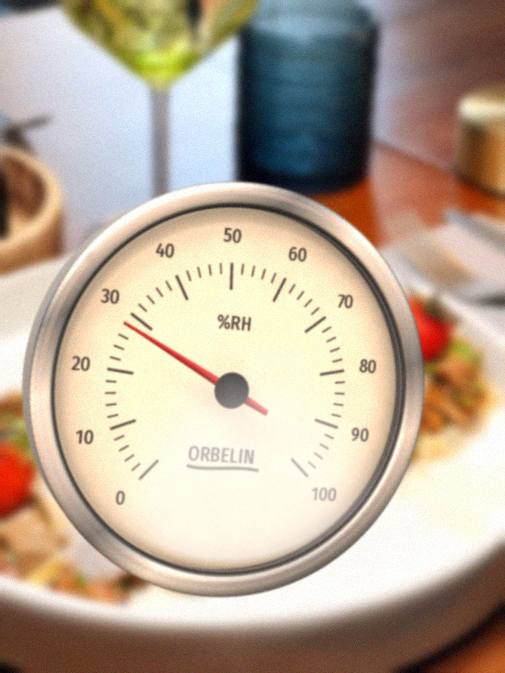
% 28
